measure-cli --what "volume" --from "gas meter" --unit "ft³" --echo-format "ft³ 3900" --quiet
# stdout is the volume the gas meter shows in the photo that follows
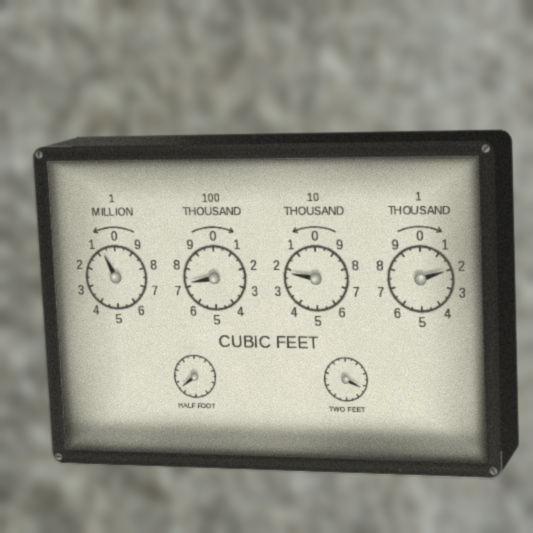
ft³ 72200
